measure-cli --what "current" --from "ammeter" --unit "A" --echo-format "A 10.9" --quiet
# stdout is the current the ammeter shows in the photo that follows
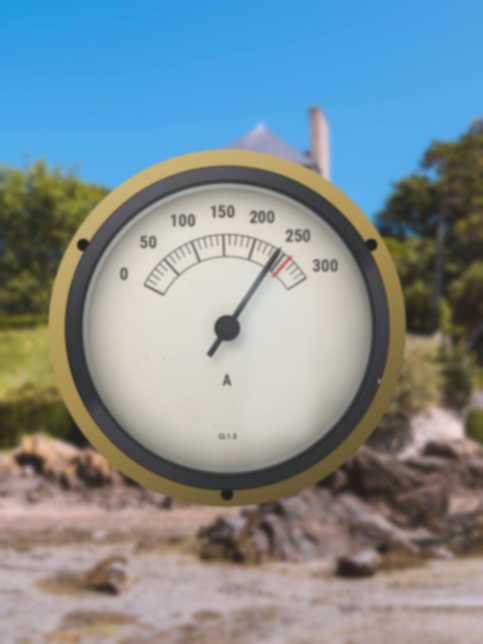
A 240
